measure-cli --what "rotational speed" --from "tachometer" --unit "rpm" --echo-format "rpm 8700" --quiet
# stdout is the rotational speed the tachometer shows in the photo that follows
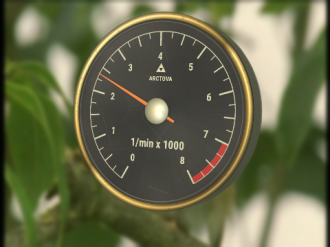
rpm 2375
